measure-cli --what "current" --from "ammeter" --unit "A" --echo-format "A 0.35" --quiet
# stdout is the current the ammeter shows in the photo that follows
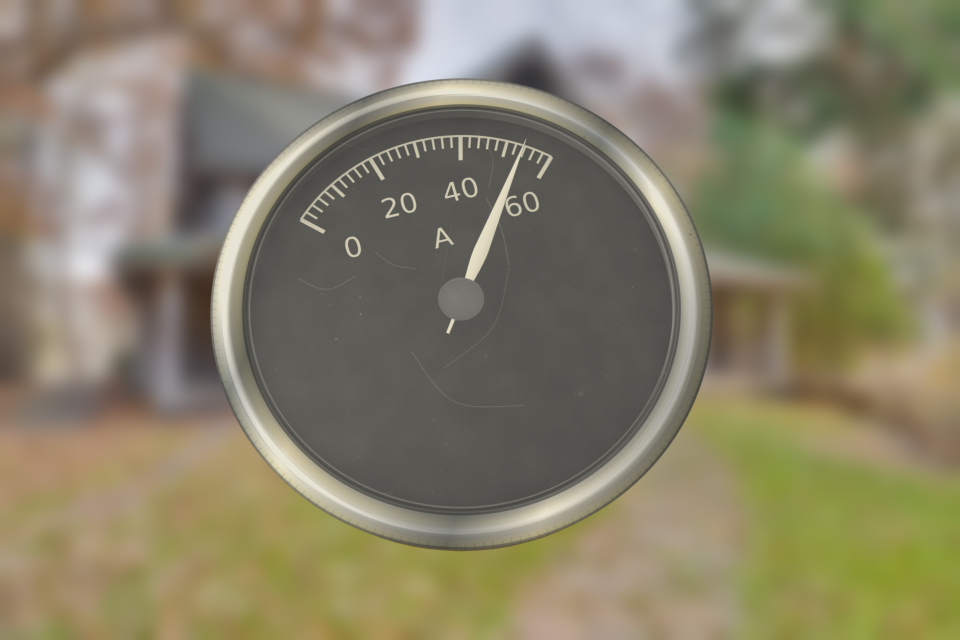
A 54
